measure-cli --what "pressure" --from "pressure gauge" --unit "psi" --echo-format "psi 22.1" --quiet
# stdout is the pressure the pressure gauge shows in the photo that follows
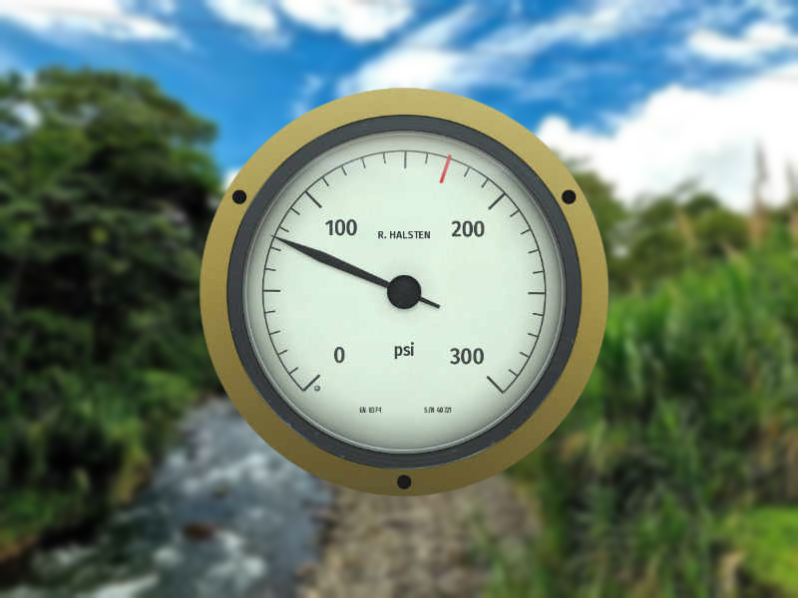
psi 75
